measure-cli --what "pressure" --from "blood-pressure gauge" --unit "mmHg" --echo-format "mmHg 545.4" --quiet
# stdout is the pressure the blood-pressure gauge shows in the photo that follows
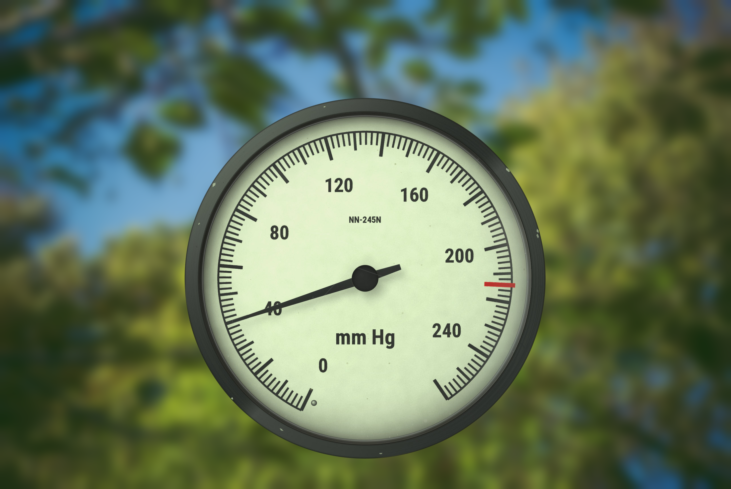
mmHg 40
